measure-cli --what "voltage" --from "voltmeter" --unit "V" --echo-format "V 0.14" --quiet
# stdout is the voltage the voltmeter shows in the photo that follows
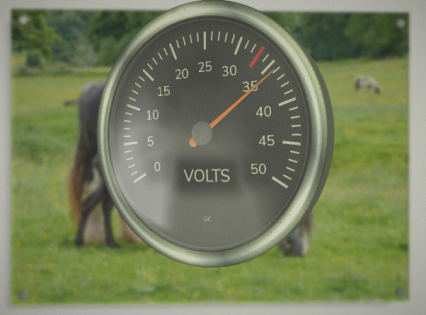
V 36
